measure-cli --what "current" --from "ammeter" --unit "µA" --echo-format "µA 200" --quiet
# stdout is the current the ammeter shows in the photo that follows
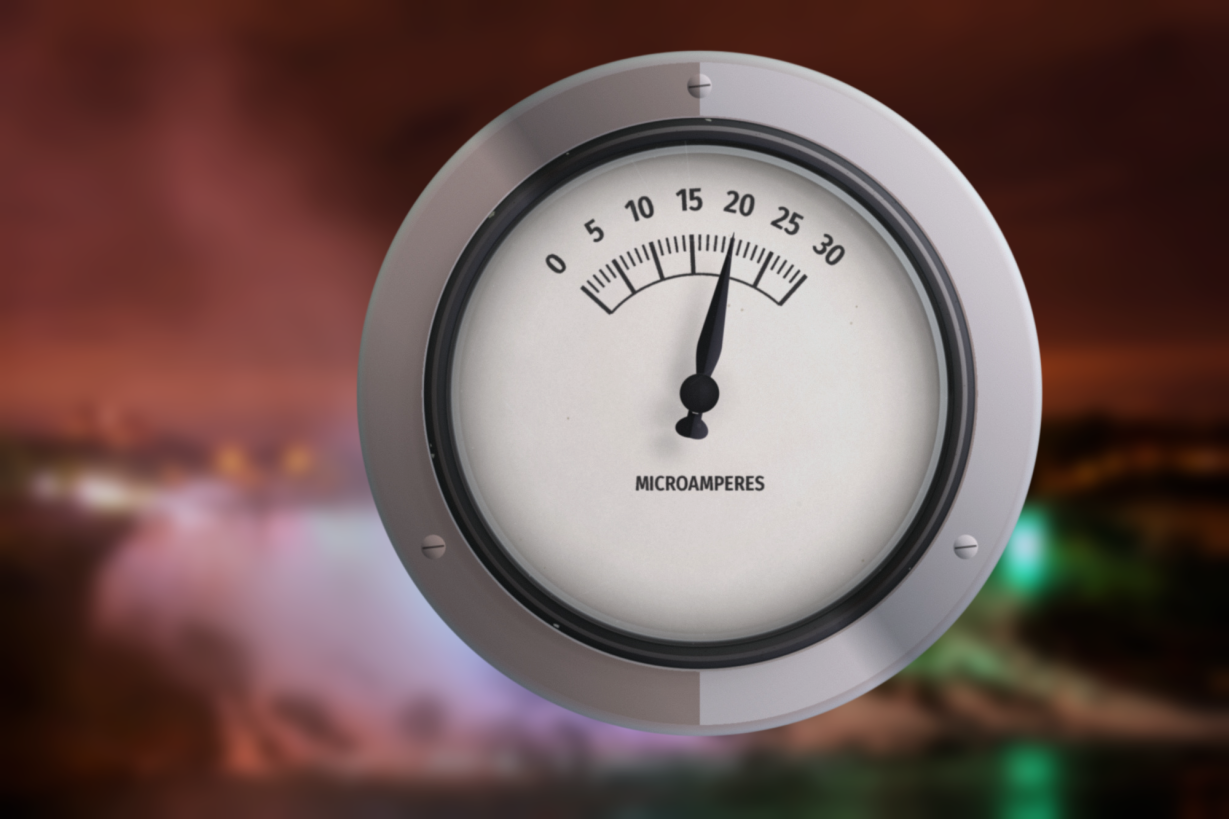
µA 20
